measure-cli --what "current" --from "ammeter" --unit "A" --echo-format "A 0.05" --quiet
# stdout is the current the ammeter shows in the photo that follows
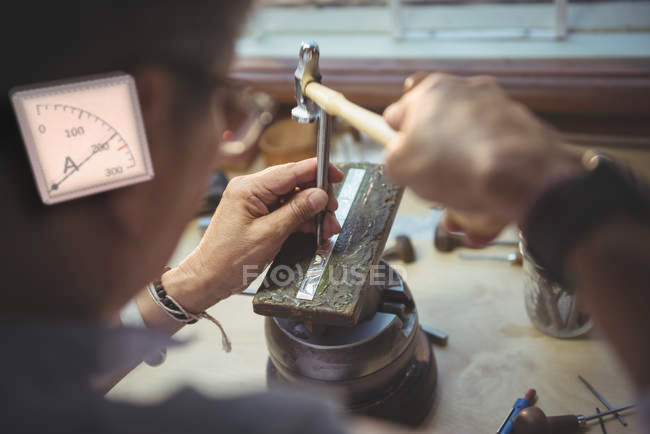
A 200
